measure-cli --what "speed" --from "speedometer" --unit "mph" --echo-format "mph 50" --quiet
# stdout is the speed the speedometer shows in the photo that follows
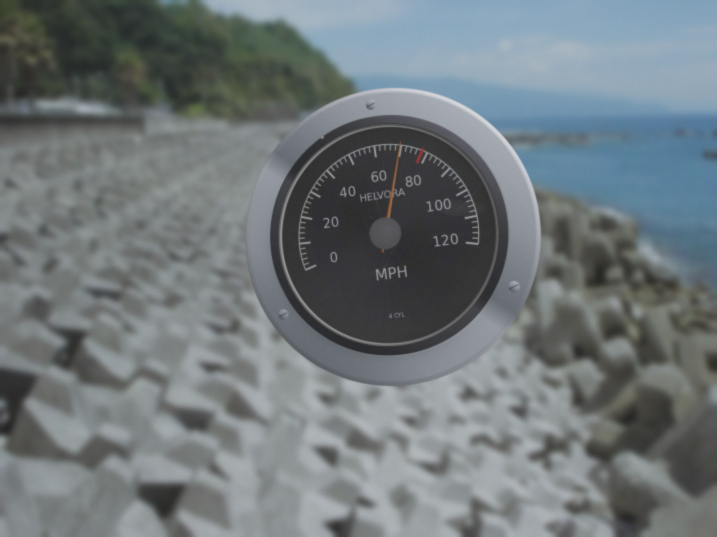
mph 70
